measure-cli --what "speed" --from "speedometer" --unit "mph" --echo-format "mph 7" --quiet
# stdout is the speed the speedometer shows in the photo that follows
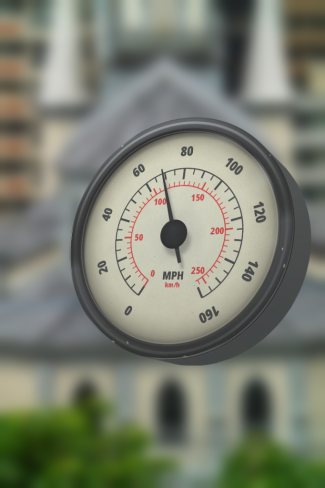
mph 70
